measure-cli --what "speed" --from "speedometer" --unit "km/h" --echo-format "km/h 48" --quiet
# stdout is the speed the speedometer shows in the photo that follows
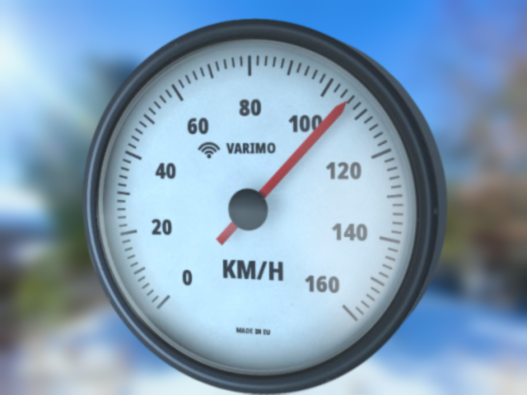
km/h 106
